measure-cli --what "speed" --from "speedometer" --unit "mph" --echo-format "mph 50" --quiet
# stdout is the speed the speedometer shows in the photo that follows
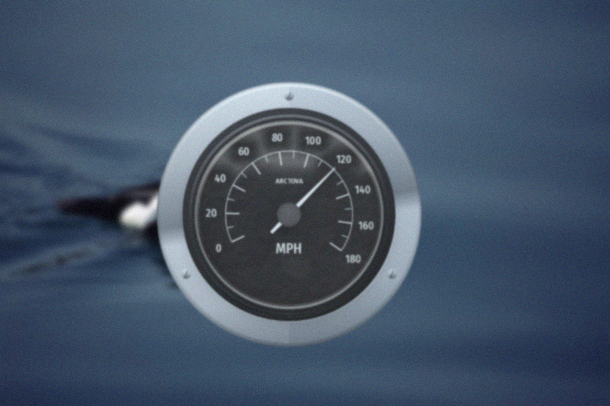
mph 120
